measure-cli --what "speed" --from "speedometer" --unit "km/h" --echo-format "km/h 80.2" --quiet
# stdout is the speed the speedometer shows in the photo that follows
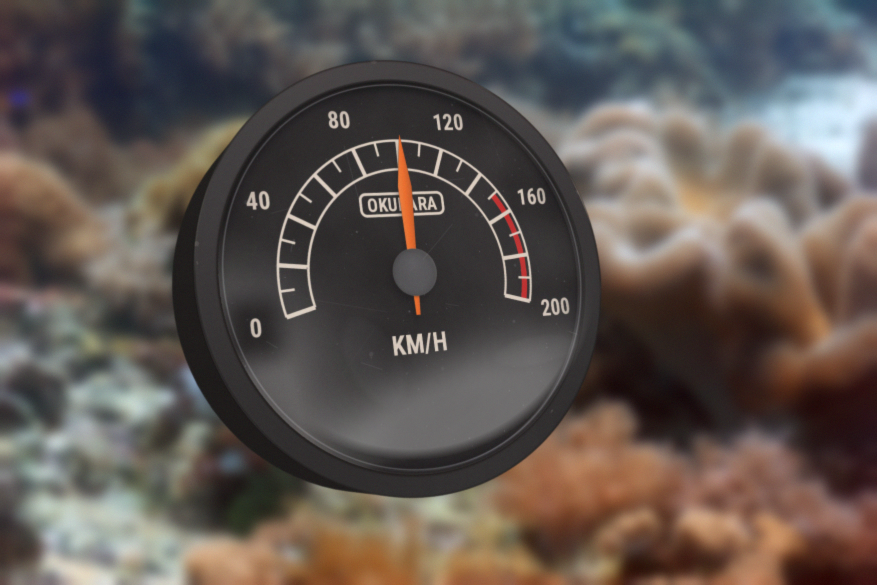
km/h 100
